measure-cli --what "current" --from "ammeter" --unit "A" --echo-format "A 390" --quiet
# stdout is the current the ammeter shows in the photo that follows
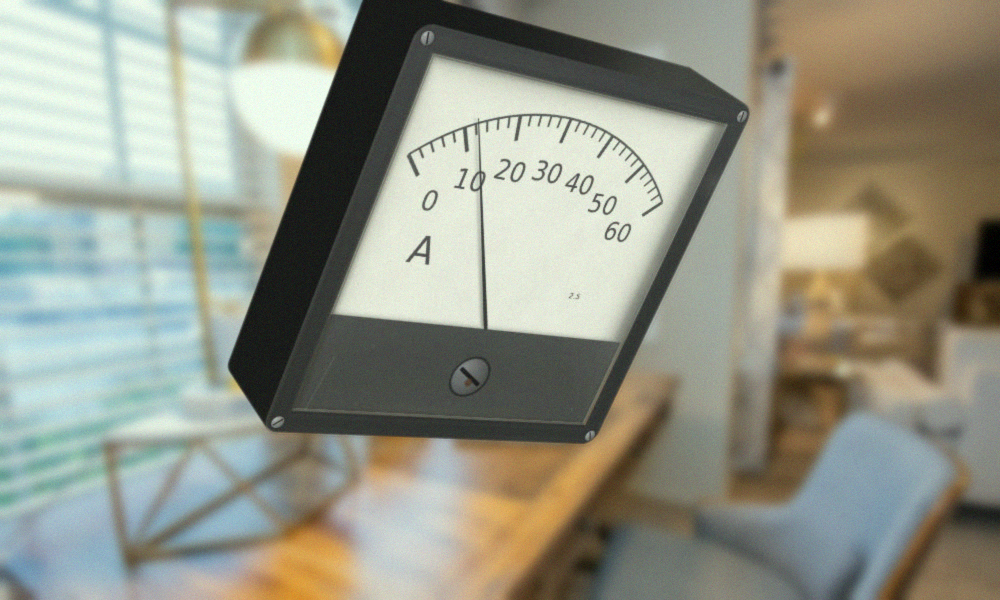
A 12
